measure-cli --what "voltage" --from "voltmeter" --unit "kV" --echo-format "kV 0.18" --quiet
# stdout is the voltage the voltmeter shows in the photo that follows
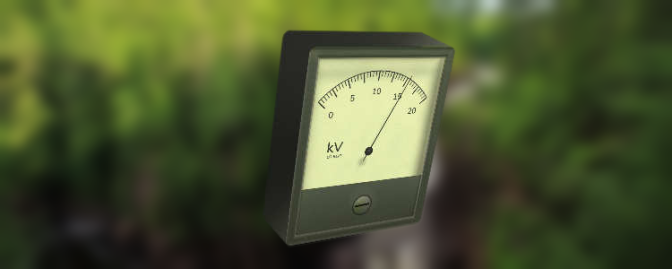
kV 15
